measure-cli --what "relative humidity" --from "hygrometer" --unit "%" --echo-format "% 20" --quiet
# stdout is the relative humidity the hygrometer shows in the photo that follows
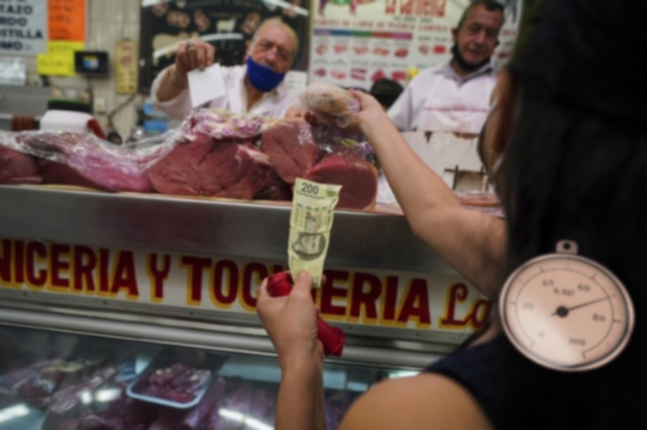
% 70
